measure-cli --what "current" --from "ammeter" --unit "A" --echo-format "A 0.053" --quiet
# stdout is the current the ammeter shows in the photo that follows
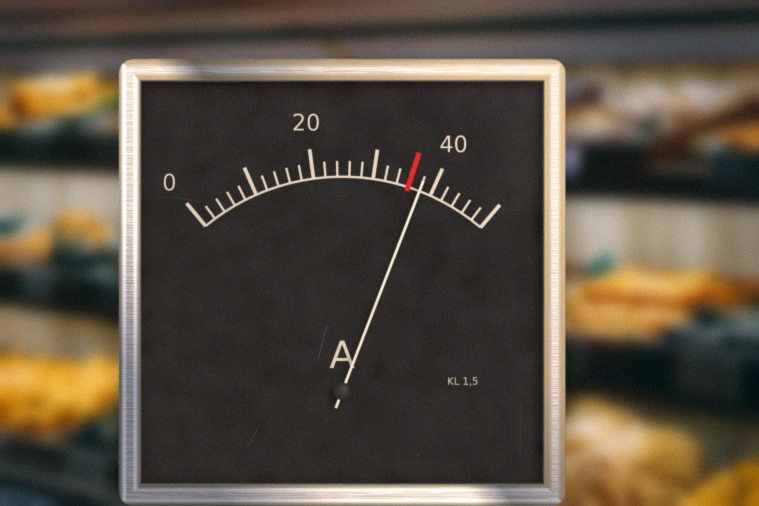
A 38
